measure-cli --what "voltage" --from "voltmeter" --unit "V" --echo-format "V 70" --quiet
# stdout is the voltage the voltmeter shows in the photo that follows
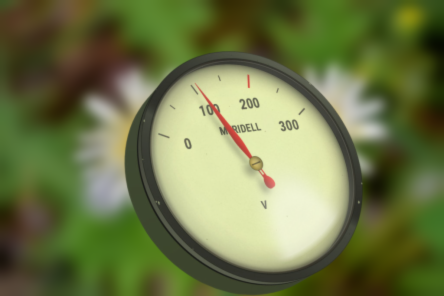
V 100
